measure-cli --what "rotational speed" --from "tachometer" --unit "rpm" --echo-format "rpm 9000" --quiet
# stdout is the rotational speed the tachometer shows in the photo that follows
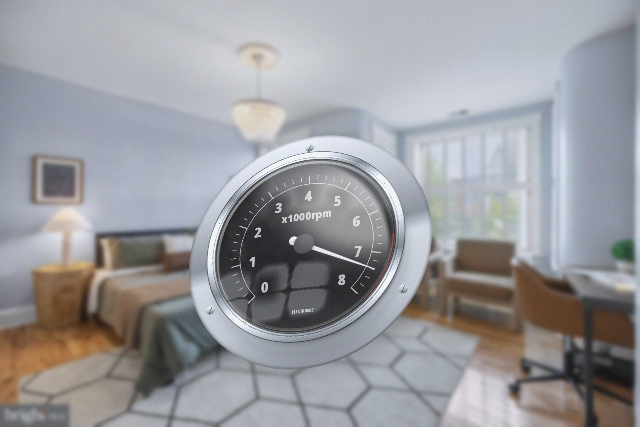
rpm 7400
